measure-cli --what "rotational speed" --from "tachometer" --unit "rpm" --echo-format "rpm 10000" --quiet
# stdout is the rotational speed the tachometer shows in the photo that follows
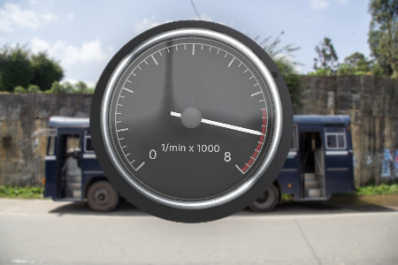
rpm 7000
